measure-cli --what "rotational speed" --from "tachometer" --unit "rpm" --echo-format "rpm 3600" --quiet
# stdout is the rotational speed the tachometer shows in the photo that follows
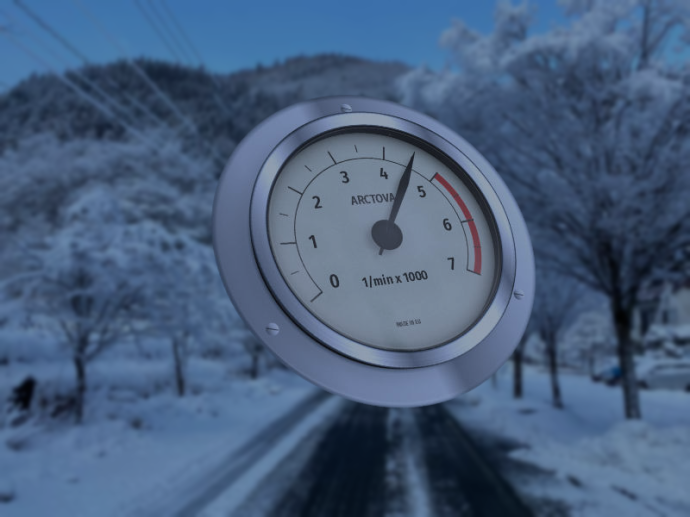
rpm 4500
